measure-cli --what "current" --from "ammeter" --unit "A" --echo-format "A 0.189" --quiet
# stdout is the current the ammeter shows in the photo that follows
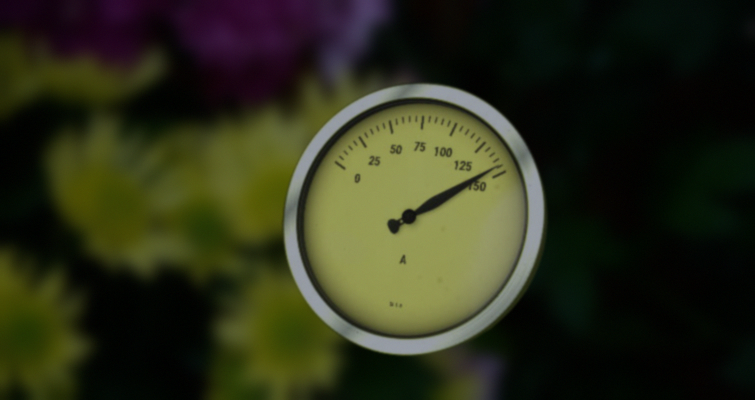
A 145
